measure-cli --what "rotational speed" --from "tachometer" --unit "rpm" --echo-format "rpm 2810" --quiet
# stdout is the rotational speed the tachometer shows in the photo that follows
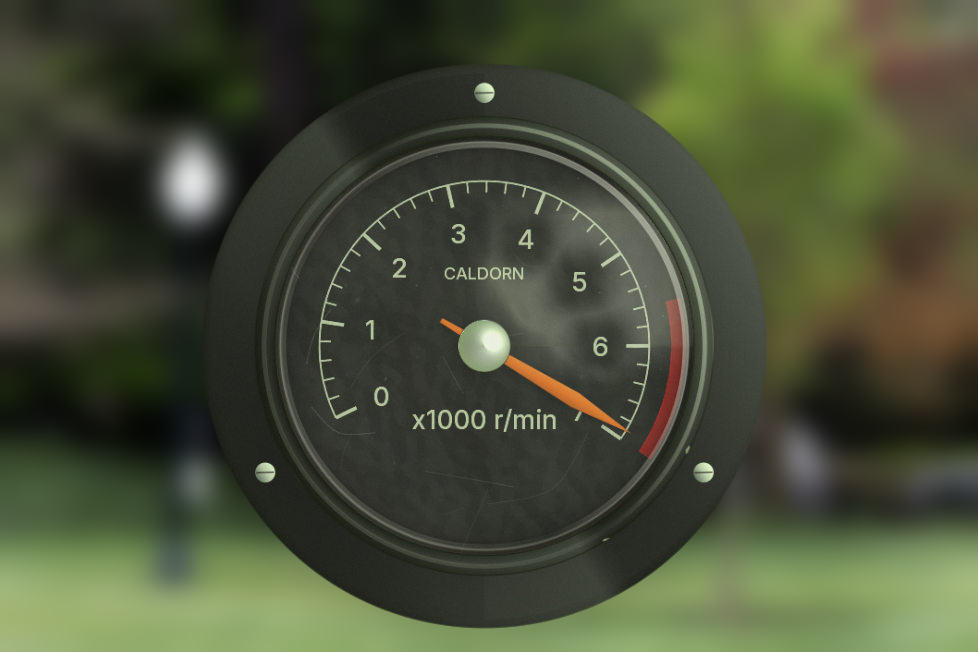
rpm 6900
